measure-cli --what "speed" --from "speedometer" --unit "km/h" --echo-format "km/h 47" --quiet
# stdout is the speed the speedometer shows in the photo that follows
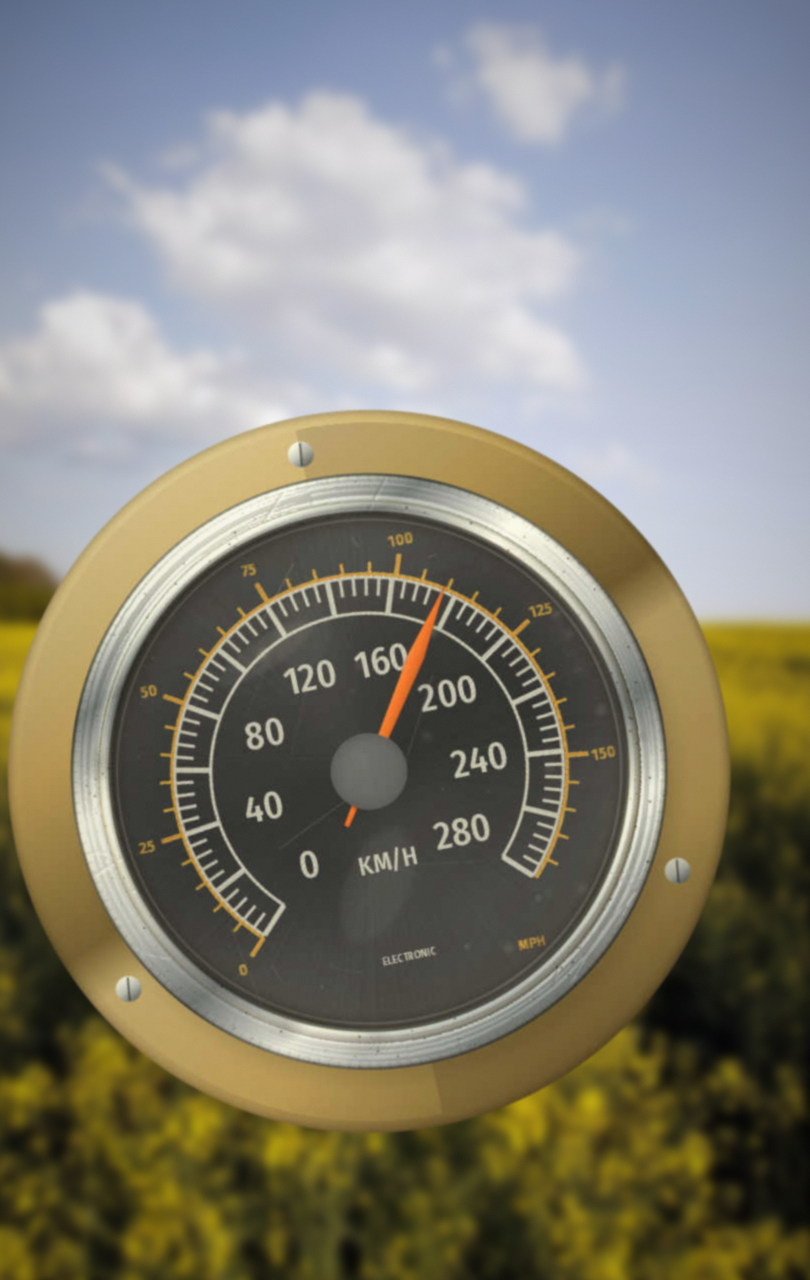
km/h 176
